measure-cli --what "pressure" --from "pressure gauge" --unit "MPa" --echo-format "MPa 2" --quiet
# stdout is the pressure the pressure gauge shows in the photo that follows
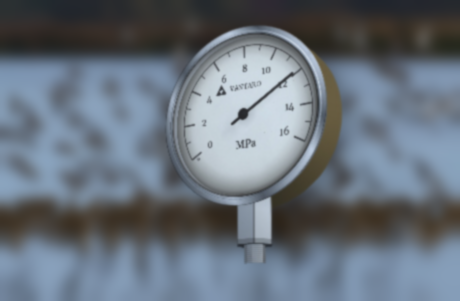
MPa 12
